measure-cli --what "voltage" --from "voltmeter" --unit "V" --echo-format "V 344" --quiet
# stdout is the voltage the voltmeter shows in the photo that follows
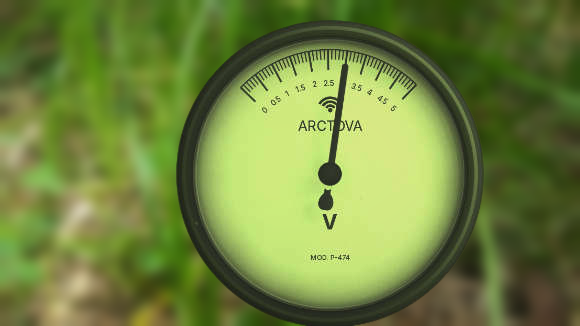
V 3
